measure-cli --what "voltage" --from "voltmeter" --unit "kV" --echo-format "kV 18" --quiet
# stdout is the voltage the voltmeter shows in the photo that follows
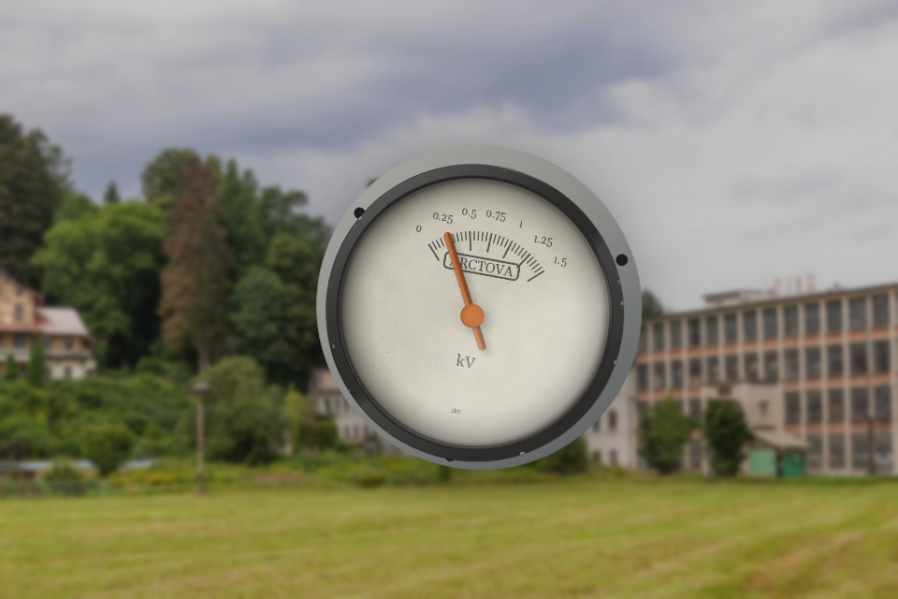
kV 0.25
